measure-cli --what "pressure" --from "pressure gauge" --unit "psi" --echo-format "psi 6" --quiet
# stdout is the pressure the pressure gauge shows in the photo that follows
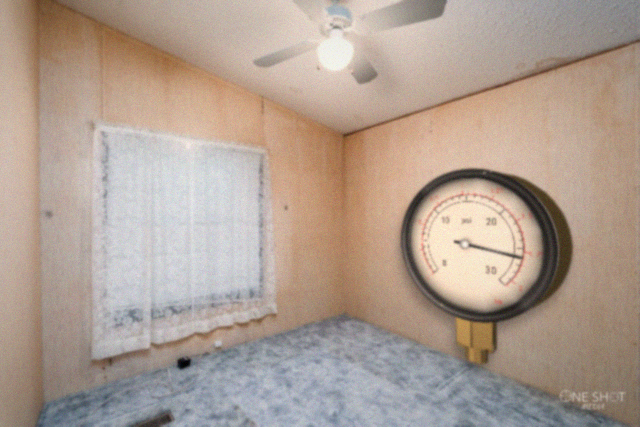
psi 26
